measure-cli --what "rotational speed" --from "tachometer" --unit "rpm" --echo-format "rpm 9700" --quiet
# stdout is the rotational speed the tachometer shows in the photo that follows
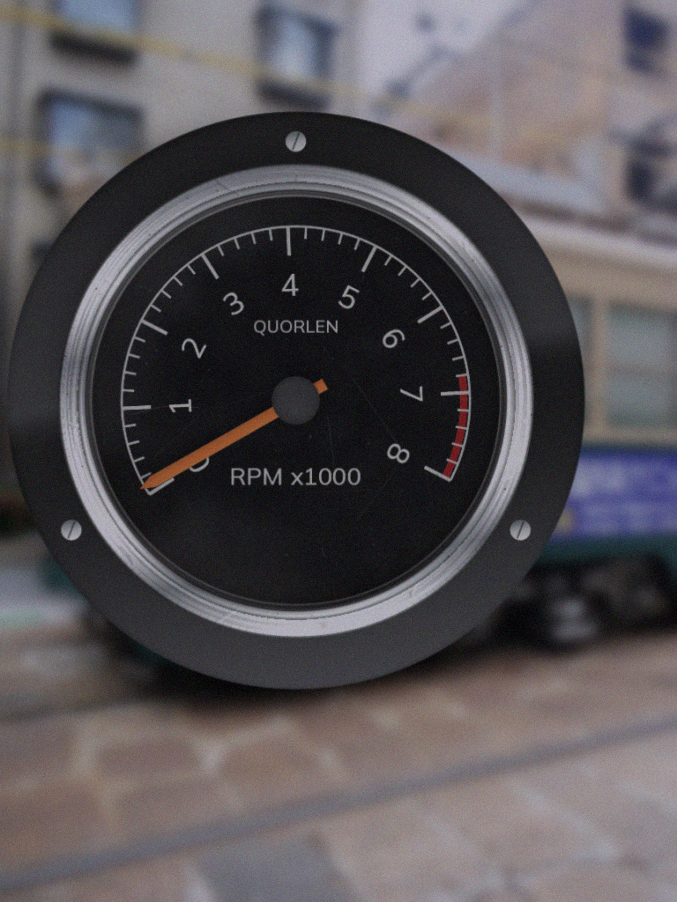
rpm 100
